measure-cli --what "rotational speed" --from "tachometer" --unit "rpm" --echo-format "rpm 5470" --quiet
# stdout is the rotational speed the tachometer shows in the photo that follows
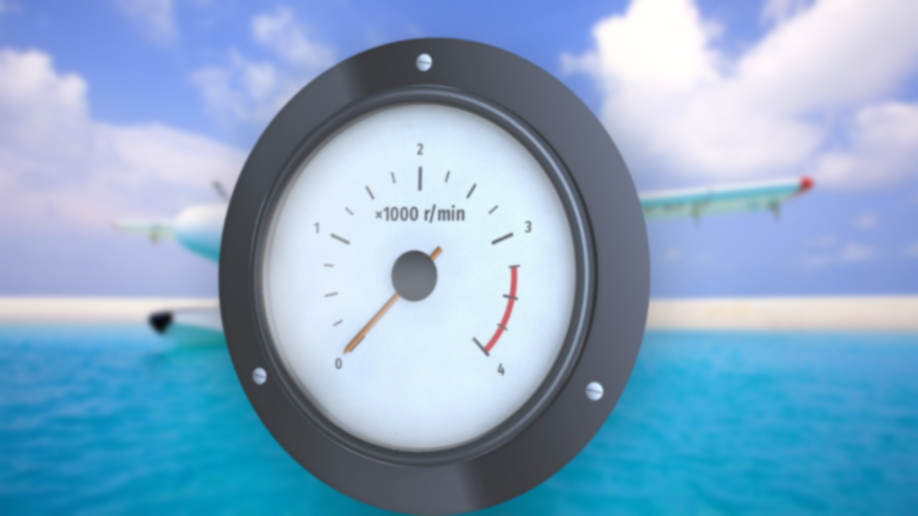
rpm 0
